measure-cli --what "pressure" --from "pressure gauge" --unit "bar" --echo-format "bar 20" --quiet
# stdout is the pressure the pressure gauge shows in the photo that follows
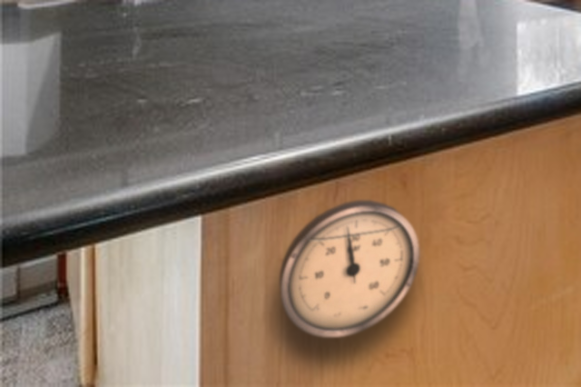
bar 27.5
